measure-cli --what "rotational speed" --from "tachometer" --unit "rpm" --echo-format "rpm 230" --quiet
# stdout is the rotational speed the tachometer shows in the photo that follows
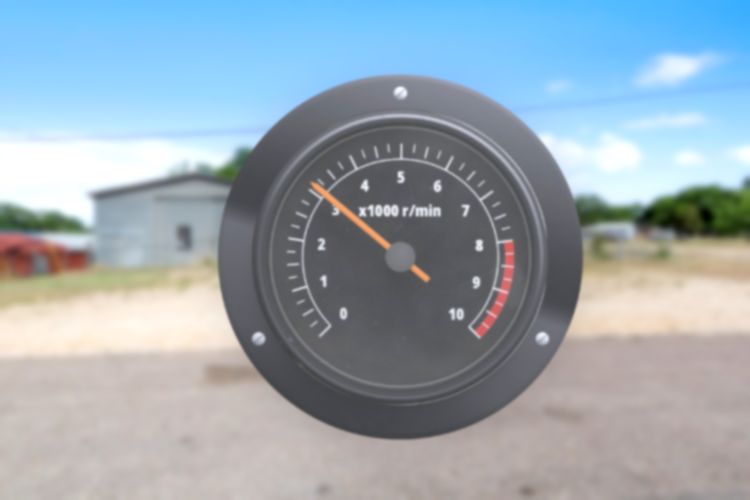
rpm 3125
